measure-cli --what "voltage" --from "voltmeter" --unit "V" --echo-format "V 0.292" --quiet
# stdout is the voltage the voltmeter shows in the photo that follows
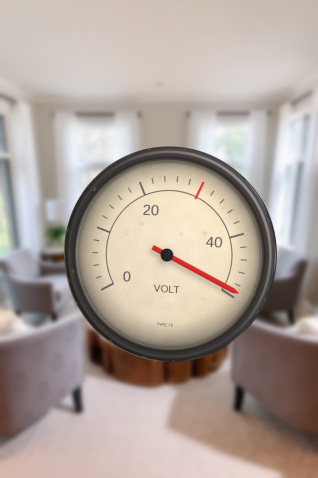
V 49
